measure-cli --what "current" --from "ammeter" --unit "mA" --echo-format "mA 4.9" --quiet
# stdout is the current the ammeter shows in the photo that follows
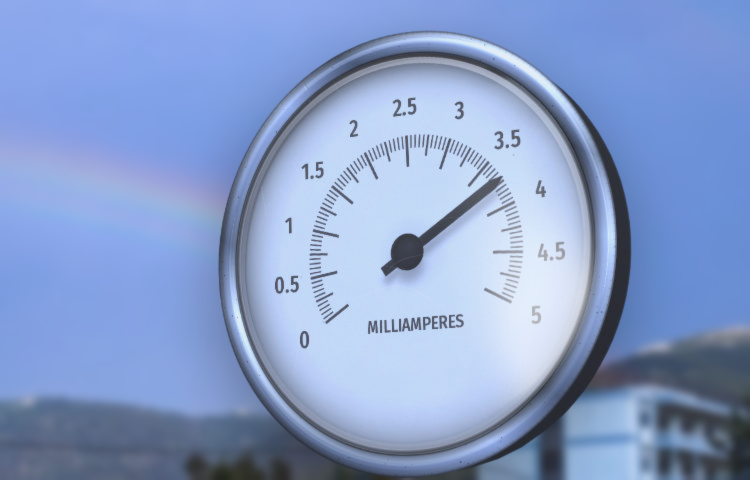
mA 3.75
